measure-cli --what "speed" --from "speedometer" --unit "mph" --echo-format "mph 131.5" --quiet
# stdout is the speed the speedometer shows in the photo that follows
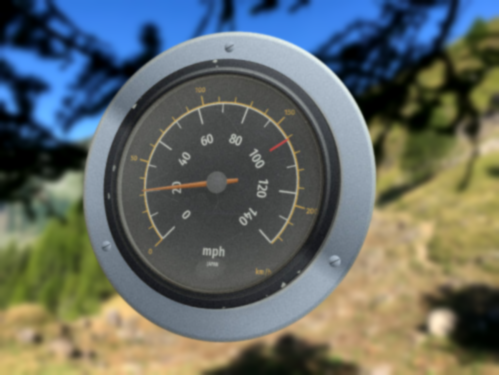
mph 20
